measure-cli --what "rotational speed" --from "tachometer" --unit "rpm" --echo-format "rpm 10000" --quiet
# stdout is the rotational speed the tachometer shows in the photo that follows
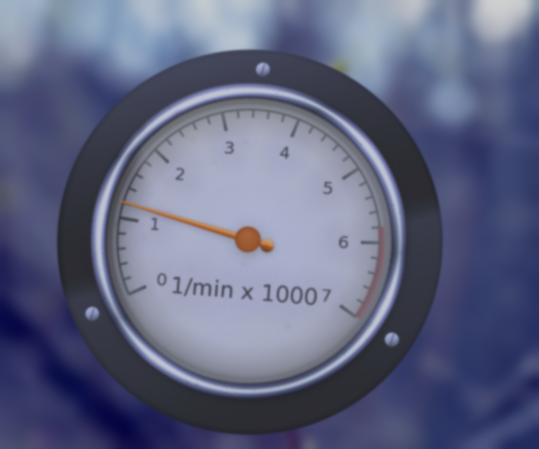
rpm 1200
